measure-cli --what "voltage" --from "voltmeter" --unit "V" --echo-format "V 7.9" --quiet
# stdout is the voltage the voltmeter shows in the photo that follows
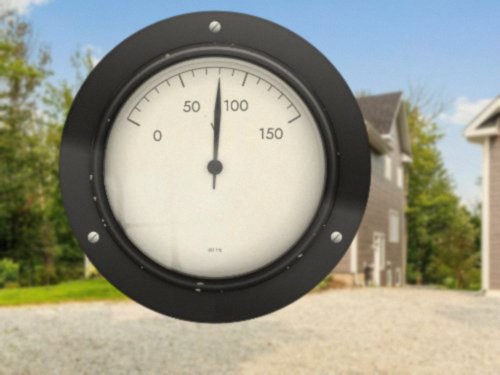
V 80
